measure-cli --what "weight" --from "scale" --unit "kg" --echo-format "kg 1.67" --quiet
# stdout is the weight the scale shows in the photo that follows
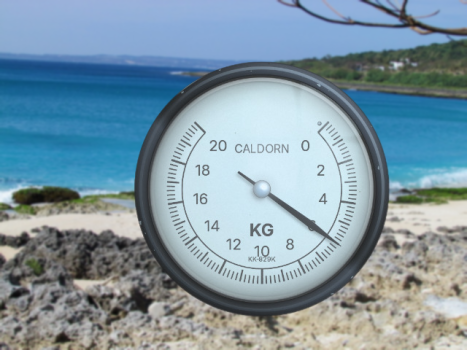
kg 6
